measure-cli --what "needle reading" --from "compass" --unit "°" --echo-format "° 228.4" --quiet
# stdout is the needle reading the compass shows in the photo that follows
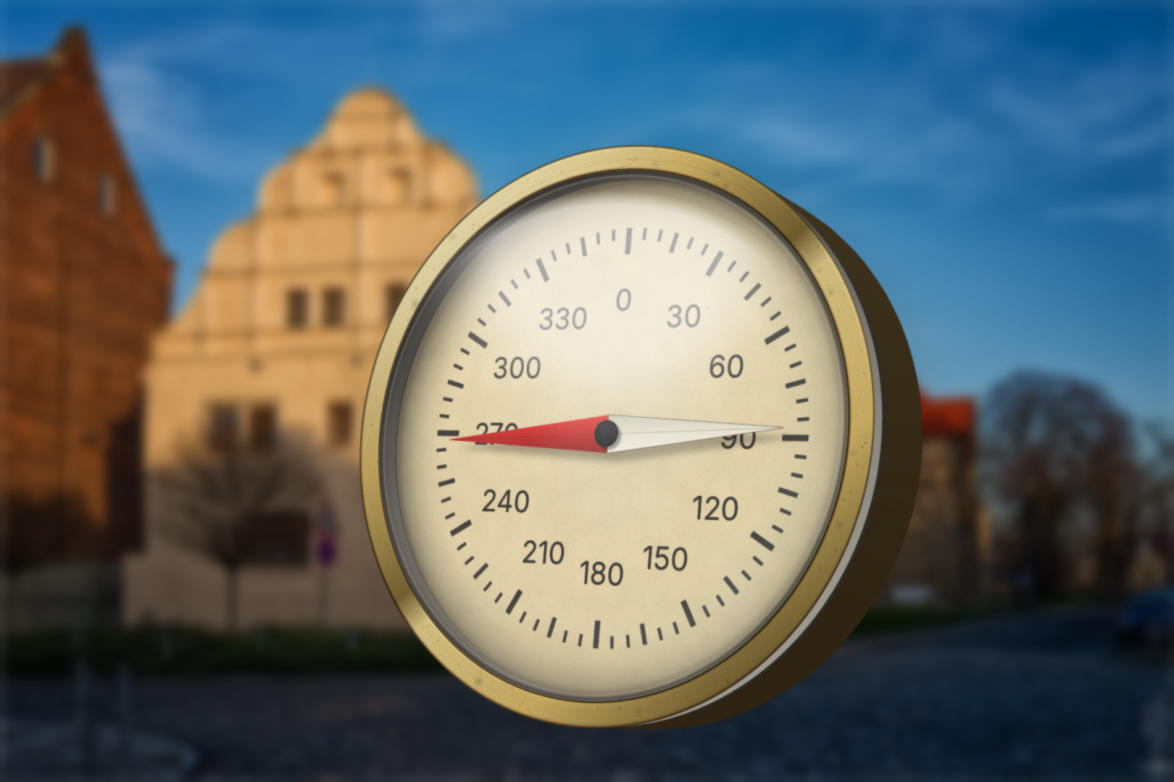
° 267.5
